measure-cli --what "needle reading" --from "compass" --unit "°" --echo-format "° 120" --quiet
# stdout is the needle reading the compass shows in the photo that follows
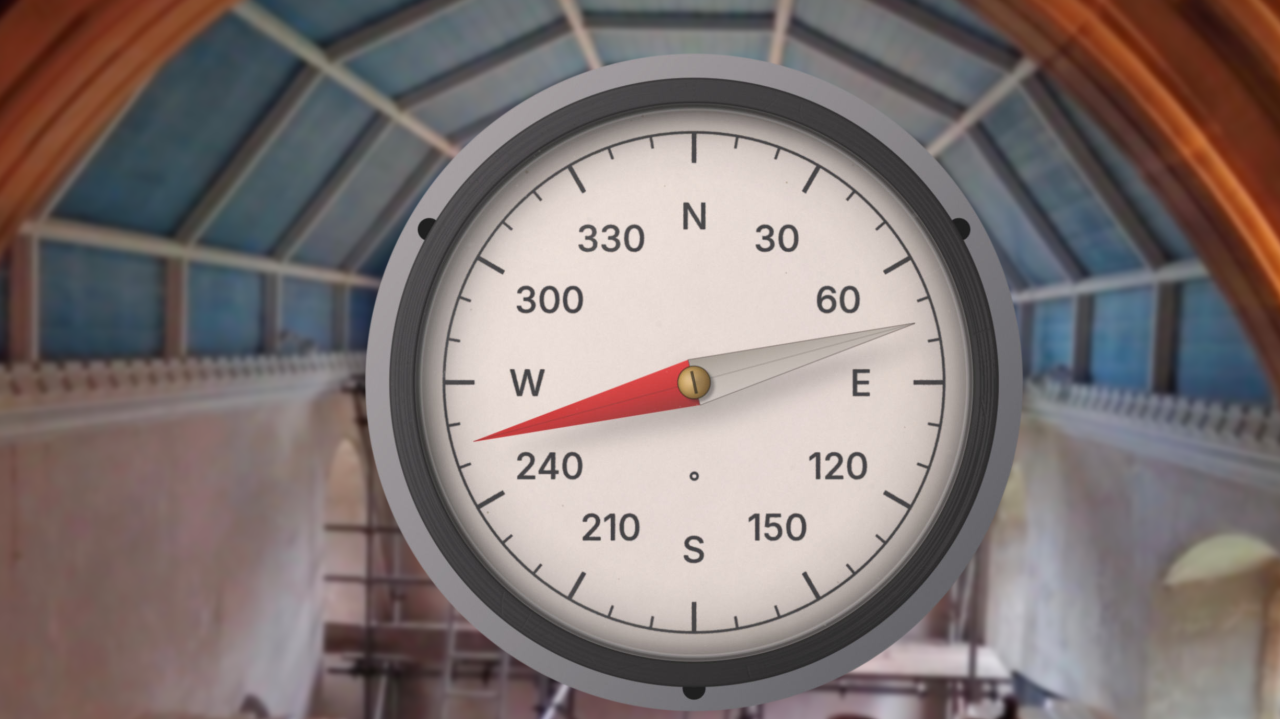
° 255
